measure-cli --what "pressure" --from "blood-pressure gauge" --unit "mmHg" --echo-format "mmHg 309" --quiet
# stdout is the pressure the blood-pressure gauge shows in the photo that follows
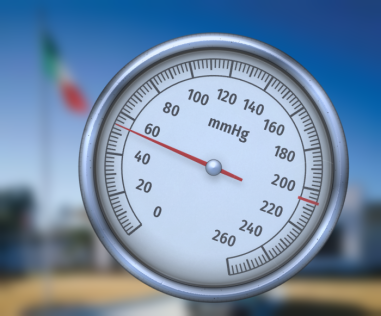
mmHg 54
